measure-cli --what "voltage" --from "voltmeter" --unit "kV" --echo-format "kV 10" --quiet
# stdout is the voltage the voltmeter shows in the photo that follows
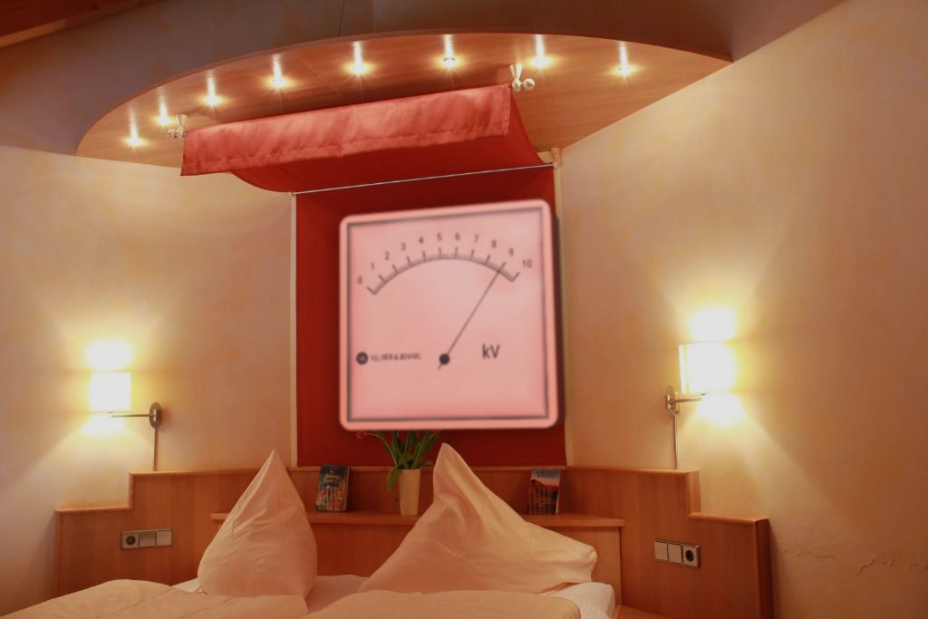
kV 9
